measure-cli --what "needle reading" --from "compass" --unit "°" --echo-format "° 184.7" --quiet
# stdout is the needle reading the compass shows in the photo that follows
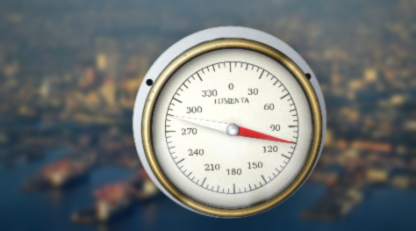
° 105
